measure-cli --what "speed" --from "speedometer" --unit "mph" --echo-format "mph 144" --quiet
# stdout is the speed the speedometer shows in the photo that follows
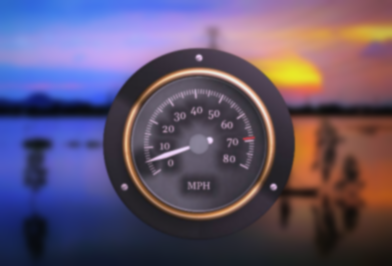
mph 5
